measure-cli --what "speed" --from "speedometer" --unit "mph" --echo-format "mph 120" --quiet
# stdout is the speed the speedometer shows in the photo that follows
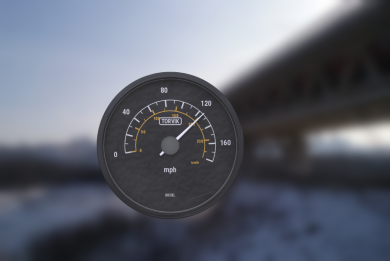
mph 125
